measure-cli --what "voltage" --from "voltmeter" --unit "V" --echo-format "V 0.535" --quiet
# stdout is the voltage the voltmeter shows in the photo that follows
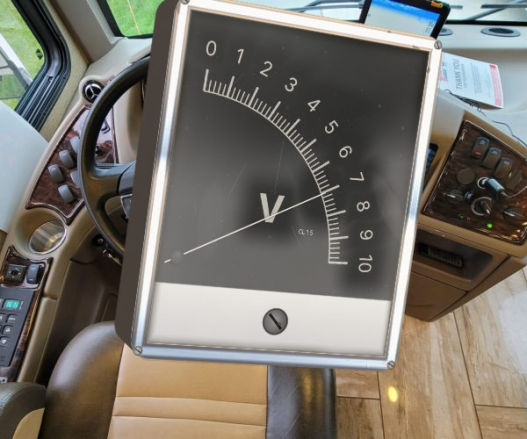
V 7
